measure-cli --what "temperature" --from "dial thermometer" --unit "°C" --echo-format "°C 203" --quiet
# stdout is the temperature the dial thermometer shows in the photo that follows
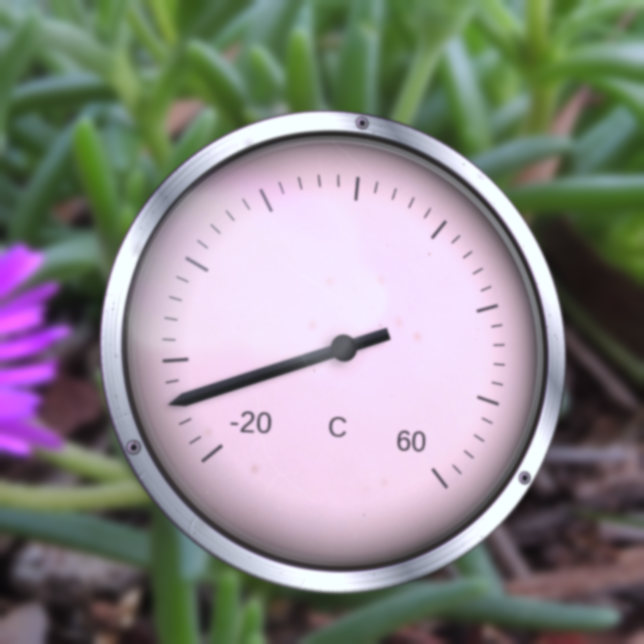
°C -14
